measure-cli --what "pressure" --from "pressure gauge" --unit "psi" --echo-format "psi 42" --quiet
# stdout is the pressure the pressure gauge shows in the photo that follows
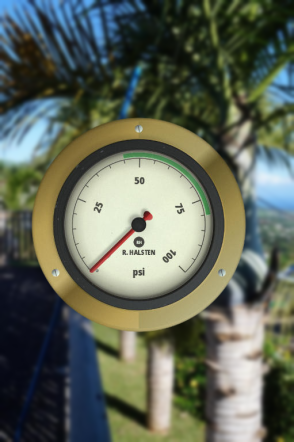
psi 0
